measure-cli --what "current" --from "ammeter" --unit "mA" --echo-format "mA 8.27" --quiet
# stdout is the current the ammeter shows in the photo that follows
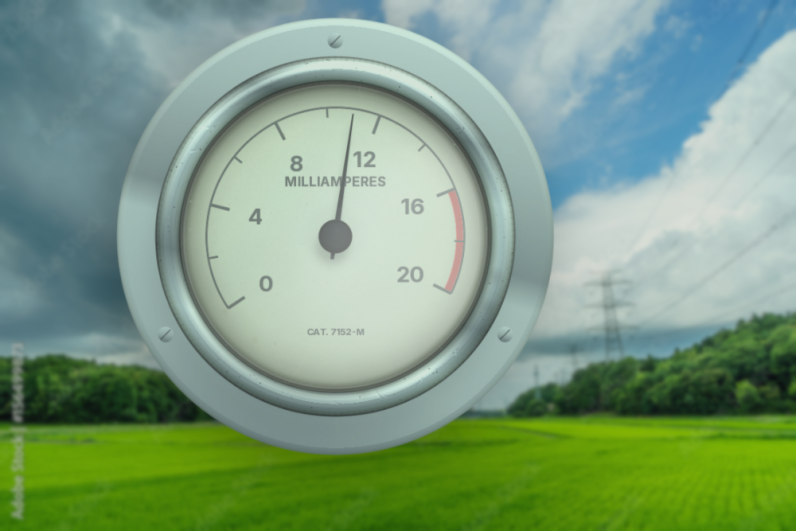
mA 11
